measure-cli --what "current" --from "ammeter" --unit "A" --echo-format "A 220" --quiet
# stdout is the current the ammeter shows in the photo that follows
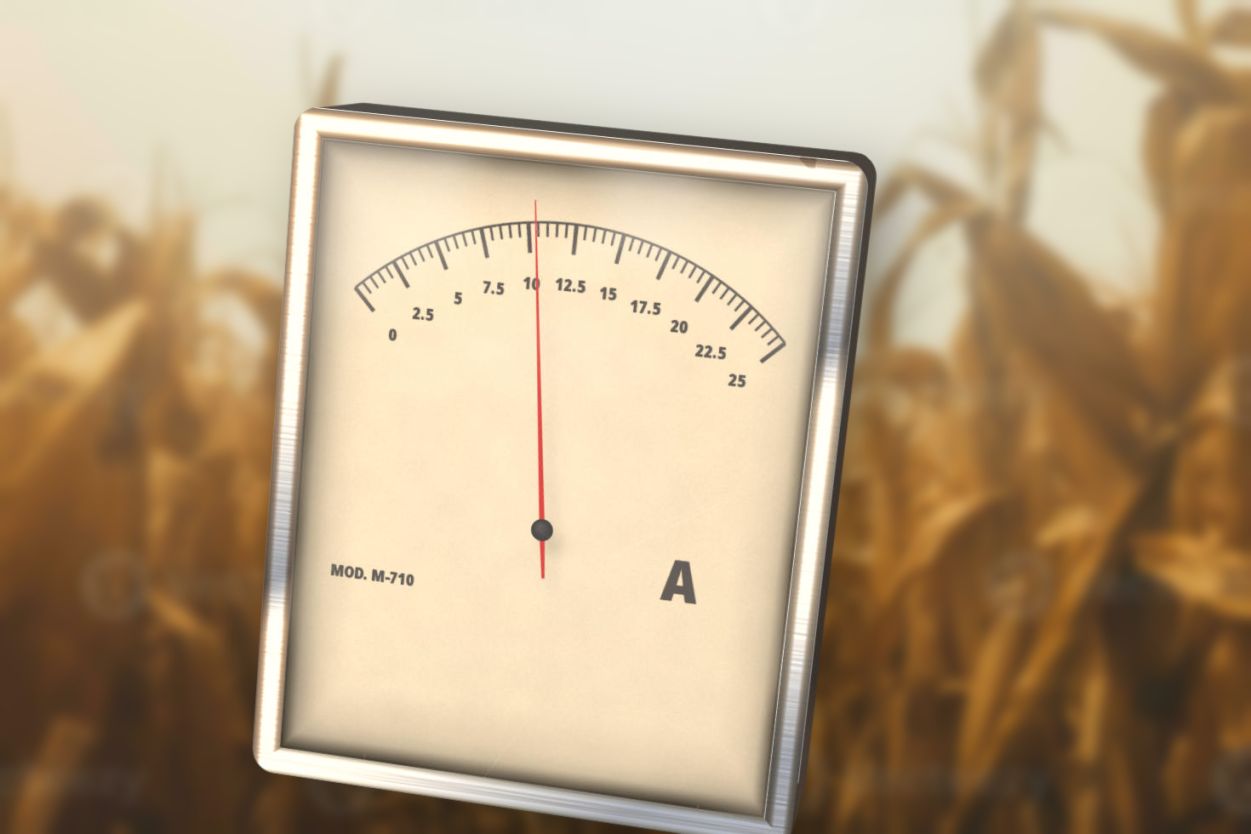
A 10.5
